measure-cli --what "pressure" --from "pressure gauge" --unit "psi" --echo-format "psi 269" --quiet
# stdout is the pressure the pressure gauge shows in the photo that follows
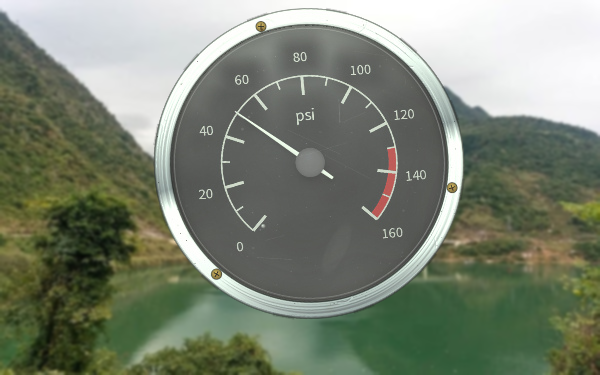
psi 50
